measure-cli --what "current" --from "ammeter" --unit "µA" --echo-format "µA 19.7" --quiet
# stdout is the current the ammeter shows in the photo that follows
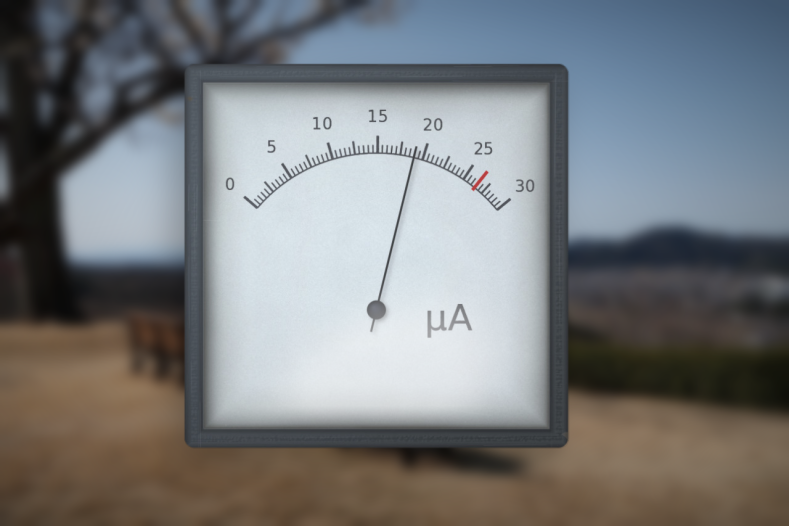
µA 19
